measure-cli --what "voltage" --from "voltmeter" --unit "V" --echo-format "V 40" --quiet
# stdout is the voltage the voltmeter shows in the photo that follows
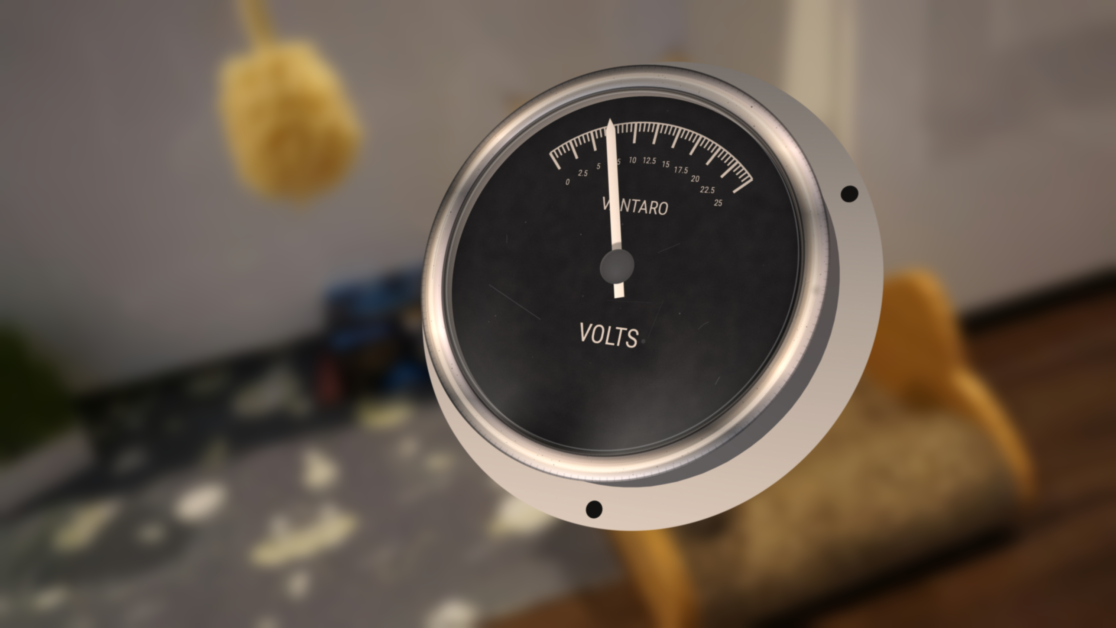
V 7.5
